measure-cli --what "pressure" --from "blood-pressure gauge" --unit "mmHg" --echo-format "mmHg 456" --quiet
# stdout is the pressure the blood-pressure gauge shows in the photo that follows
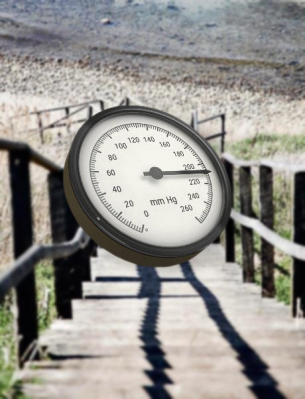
mmHg 210
